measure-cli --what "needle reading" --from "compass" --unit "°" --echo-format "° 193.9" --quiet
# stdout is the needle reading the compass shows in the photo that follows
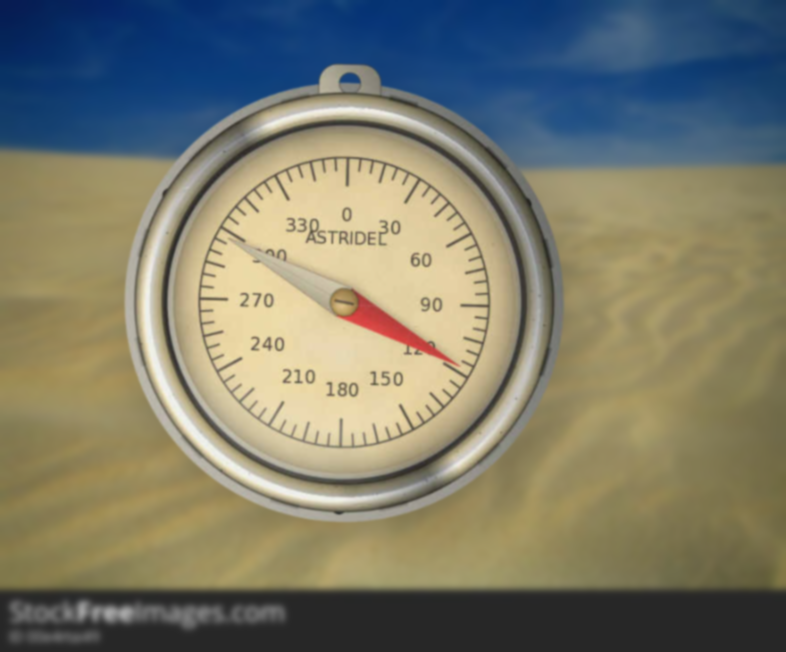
° 117.5
